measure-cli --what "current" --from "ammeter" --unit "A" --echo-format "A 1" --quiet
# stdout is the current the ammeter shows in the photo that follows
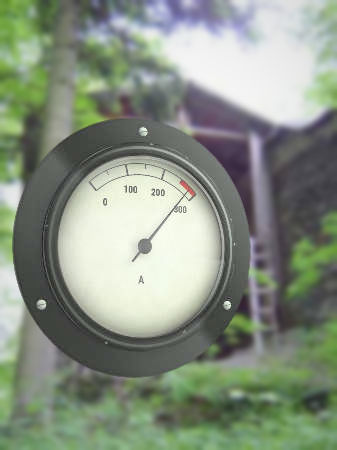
A 275
